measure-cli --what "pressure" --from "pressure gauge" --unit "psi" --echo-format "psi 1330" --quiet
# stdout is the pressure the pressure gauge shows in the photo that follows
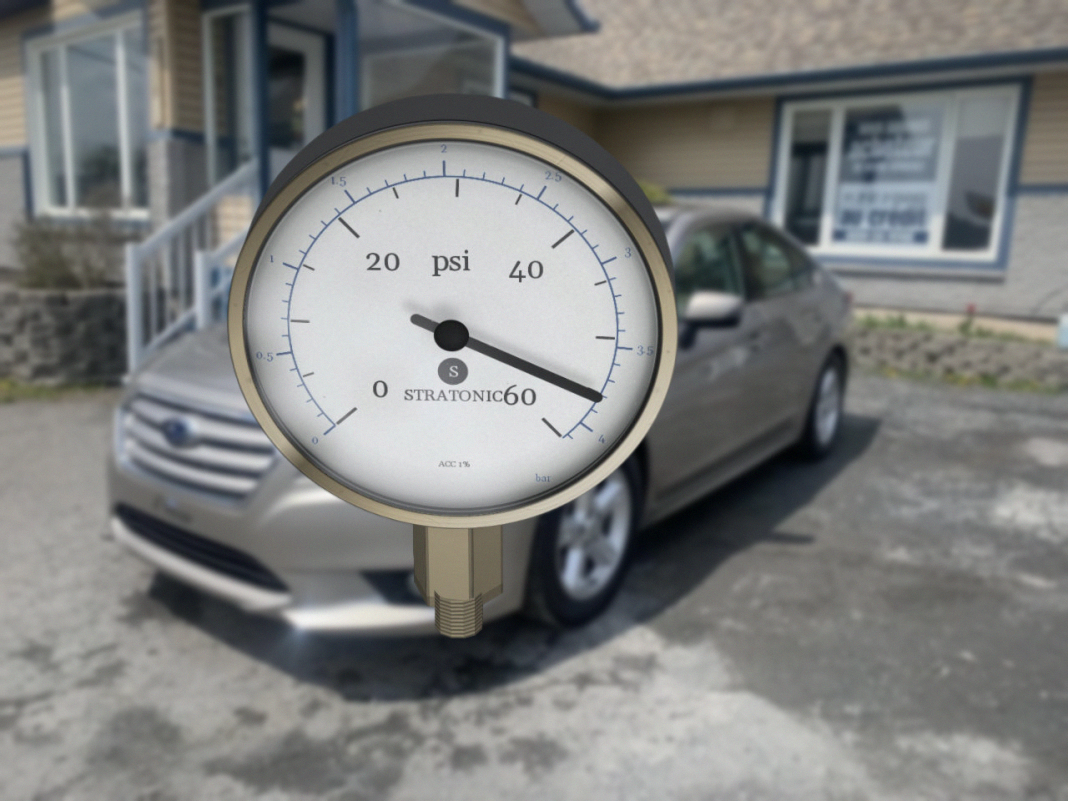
psi 55
